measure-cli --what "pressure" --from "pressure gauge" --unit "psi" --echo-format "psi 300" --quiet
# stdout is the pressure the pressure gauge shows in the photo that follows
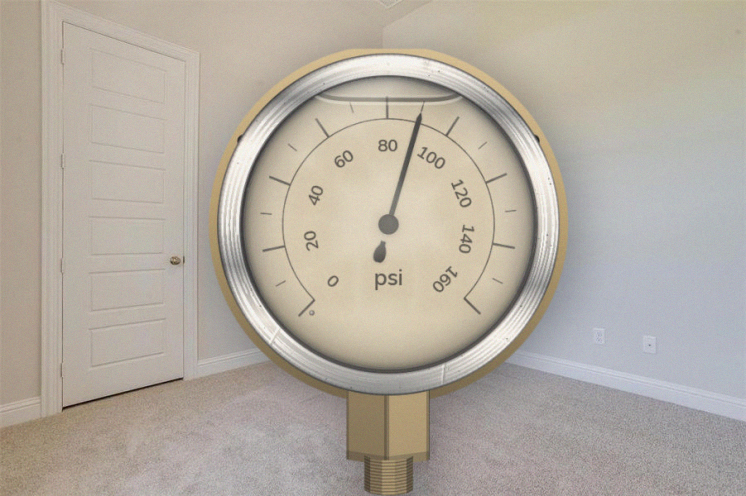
psi 90
